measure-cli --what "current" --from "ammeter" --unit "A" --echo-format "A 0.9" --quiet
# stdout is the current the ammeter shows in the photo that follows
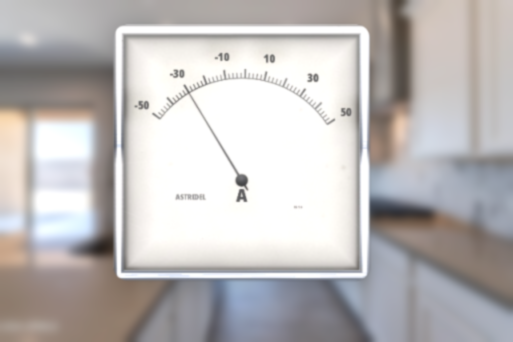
A -30
